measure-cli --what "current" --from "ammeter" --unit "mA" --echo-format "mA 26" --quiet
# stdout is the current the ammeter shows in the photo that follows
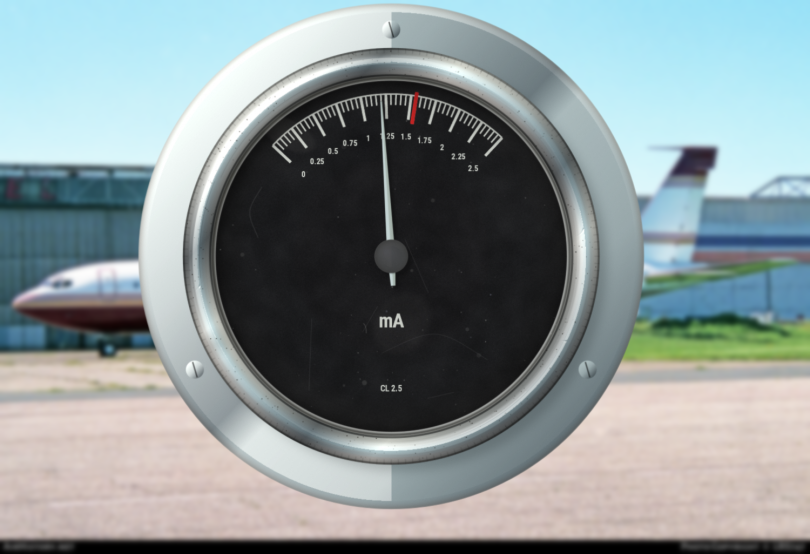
mA 1.2
